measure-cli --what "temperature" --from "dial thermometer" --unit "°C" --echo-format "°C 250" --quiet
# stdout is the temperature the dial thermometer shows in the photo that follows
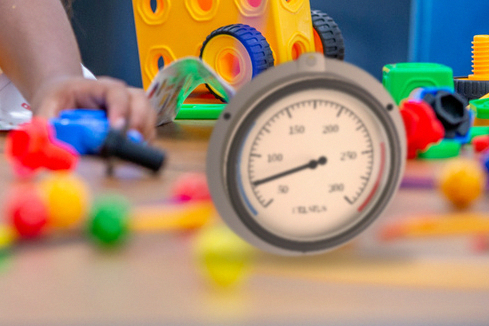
°C 75
